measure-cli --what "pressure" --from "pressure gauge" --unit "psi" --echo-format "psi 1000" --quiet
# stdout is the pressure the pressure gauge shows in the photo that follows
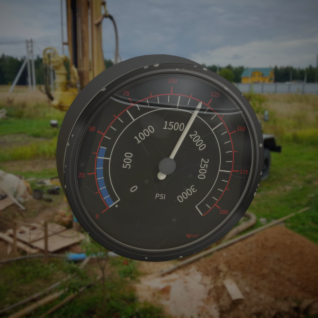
psi 1700
